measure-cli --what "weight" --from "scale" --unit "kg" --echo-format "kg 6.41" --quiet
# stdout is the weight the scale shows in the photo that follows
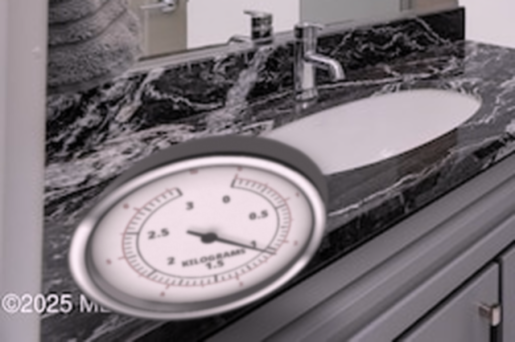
kg 1
